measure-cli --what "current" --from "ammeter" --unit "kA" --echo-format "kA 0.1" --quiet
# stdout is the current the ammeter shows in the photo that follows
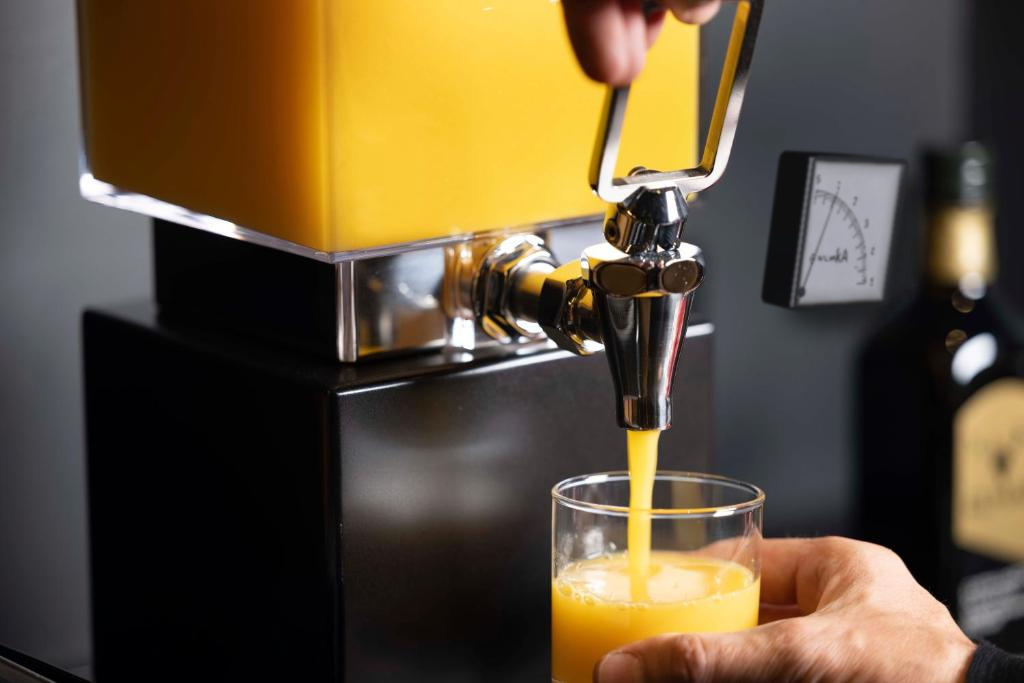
kA 1
